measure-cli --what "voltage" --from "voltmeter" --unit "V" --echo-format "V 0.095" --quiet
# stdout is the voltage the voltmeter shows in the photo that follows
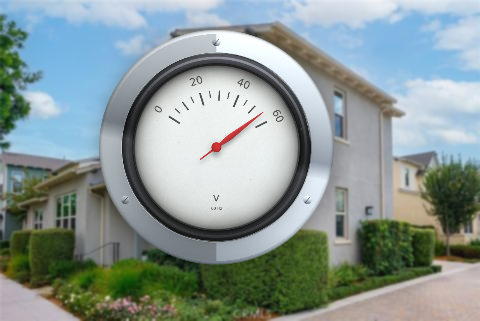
V 55
